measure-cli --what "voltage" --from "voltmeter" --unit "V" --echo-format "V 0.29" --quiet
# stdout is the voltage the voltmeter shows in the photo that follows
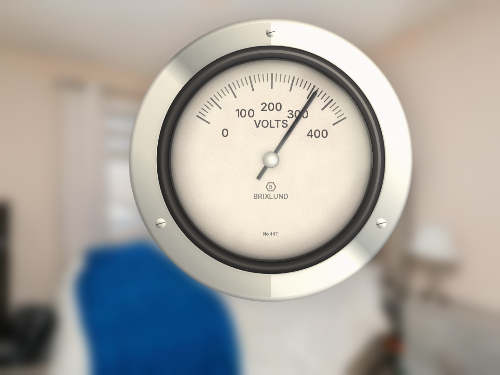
V 310
